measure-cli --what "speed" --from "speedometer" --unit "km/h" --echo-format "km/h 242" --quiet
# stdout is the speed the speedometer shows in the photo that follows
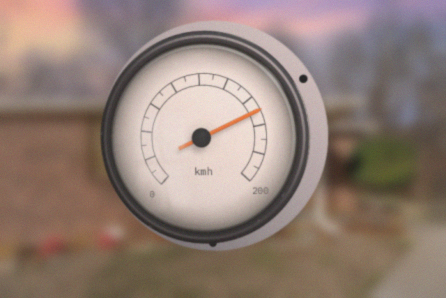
km/h 150
